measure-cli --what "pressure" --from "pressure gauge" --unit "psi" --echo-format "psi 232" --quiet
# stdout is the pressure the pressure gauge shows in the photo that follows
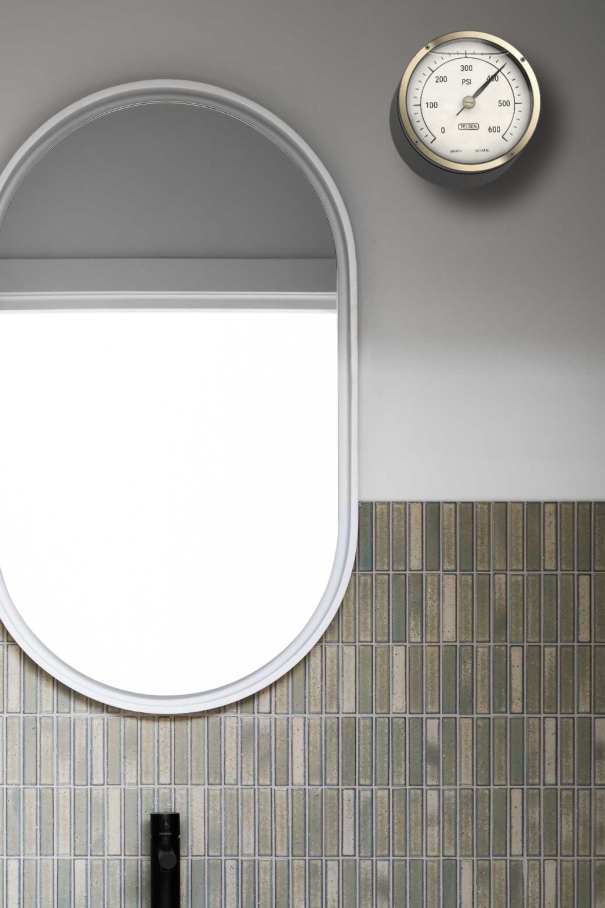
psi 400
